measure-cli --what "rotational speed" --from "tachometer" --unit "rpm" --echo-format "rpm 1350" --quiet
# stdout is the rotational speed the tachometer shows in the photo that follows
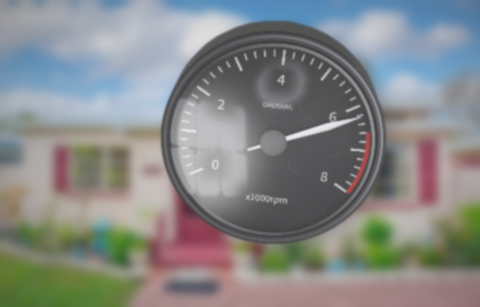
rpm 6200
